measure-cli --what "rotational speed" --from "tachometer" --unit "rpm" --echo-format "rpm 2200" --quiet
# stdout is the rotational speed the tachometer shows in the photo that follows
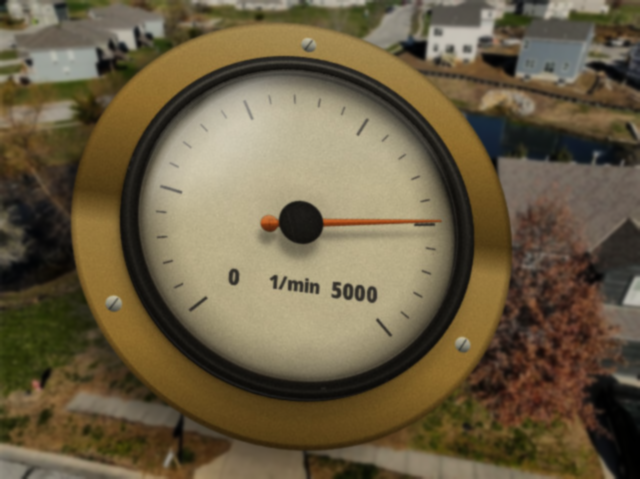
rpm 4000
